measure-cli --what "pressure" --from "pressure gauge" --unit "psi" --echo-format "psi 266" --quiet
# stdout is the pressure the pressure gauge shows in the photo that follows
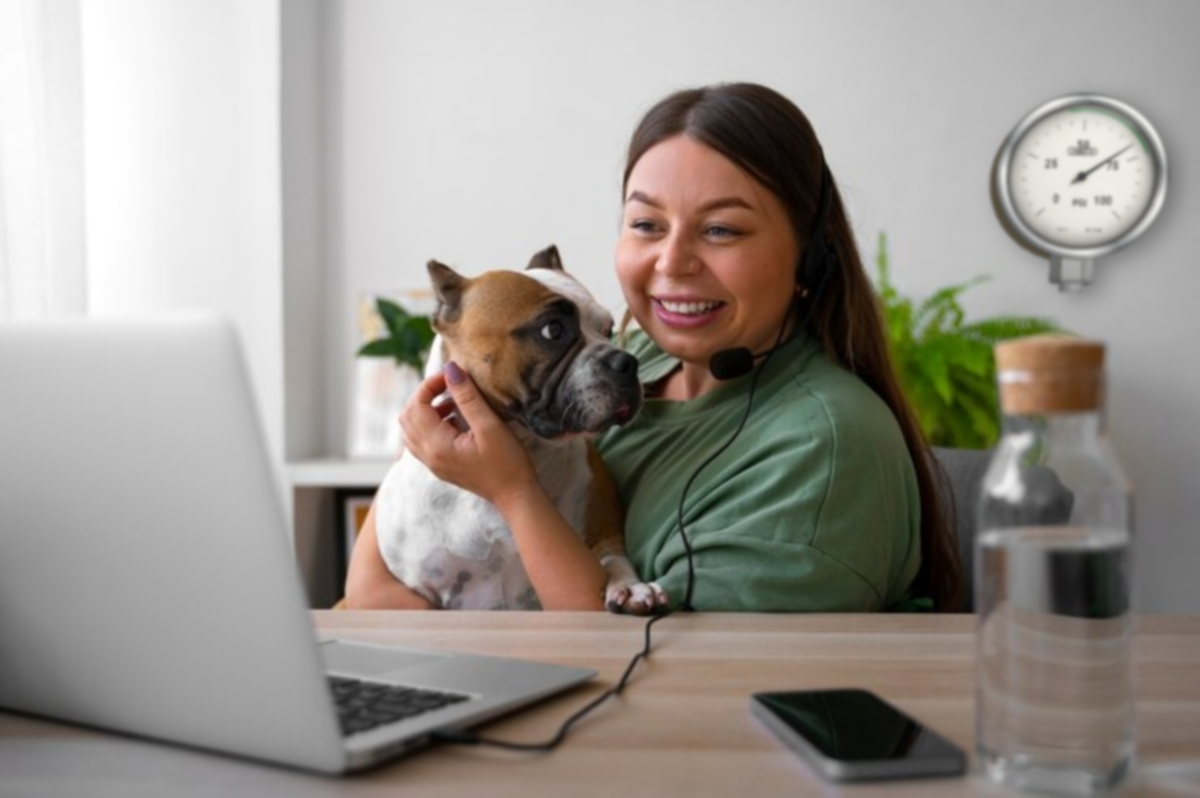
psi 70
